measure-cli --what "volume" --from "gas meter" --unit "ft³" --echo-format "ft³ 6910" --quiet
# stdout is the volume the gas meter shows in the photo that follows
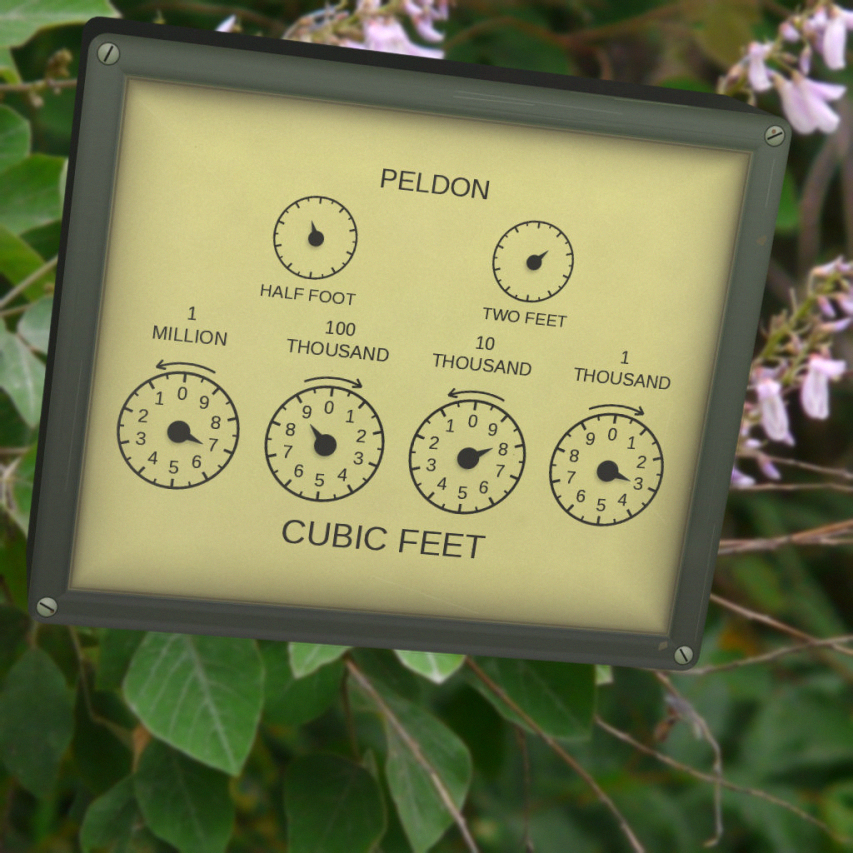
ft³ 688300
